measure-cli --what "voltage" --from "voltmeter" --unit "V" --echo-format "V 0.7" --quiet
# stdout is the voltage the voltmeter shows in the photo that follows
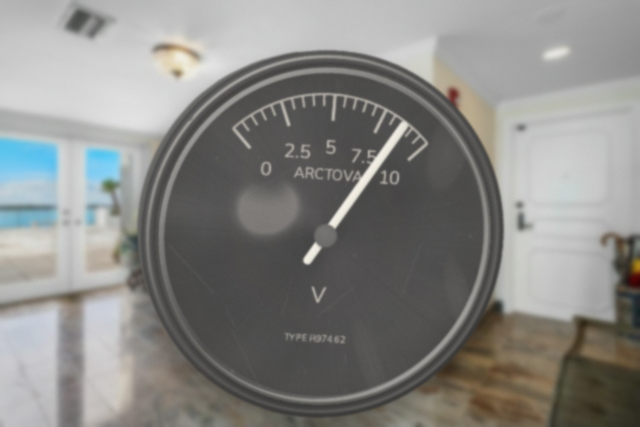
V 8.5
